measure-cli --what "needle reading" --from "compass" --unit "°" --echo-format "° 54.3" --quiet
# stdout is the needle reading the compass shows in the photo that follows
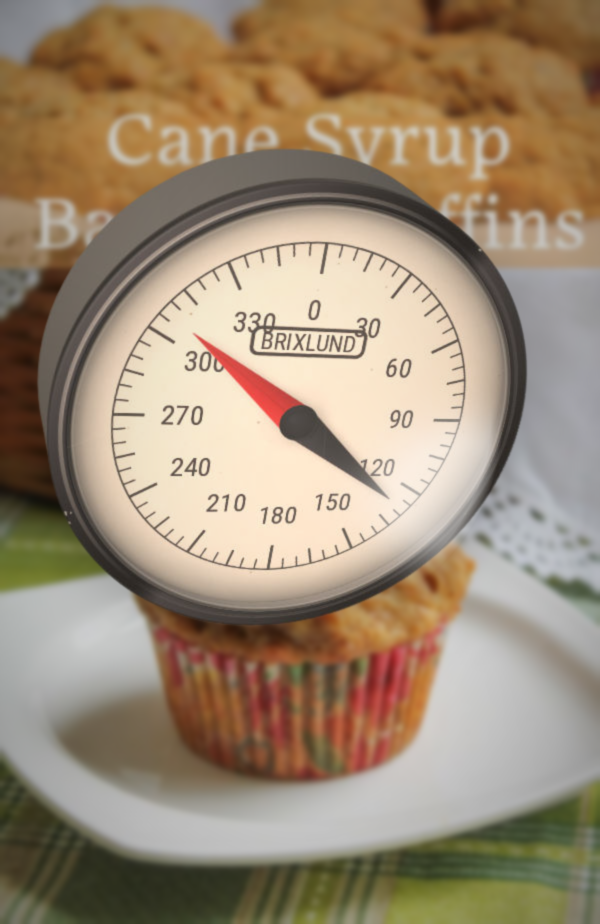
° 307.5
